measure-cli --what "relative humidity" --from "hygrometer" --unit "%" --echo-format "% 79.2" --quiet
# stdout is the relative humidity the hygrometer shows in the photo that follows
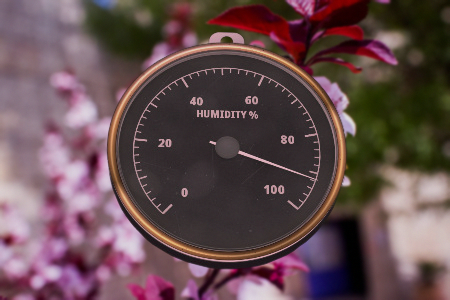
% 92
